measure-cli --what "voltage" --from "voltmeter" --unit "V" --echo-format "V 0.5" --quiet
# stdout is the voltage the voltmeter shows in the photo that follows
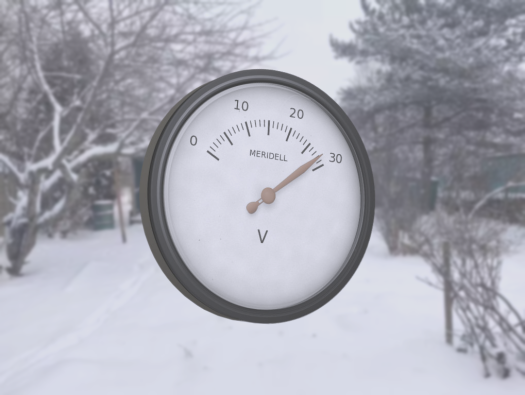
V 28
